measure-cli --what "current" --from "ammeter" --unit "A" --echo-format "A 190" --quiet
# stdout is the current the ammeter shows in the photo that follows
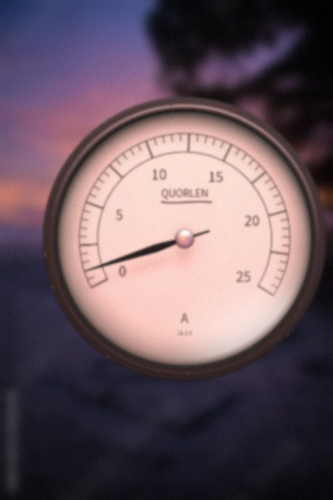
A 1
